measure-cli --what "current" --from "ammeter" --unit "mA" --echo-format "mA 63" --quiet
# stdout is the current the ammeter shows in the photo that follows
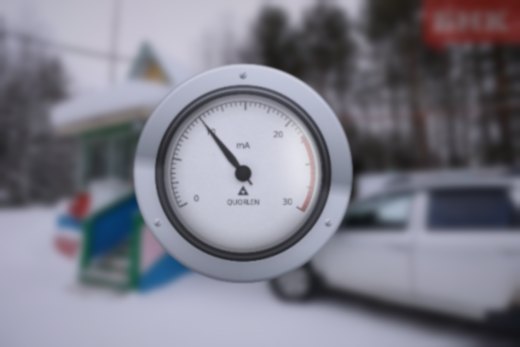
mA 10
